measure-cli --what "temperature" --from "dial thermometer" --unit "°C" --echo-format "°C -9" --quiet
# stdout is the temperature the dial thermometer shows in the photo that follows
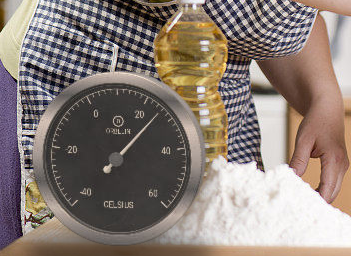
°C 26
